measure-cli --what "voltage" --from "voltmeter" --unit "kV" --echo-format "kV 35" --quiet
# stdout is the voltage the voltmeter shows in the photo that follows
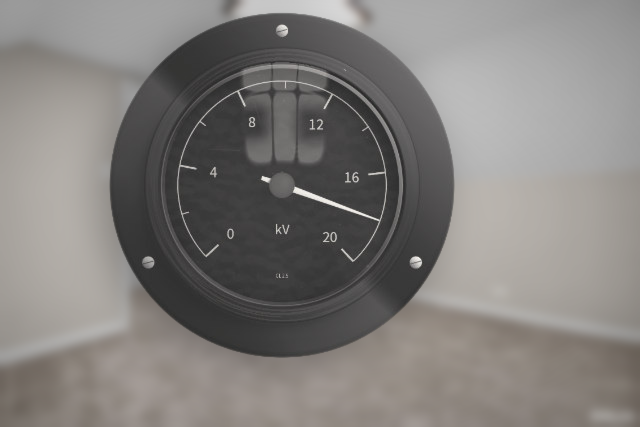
kV 18
